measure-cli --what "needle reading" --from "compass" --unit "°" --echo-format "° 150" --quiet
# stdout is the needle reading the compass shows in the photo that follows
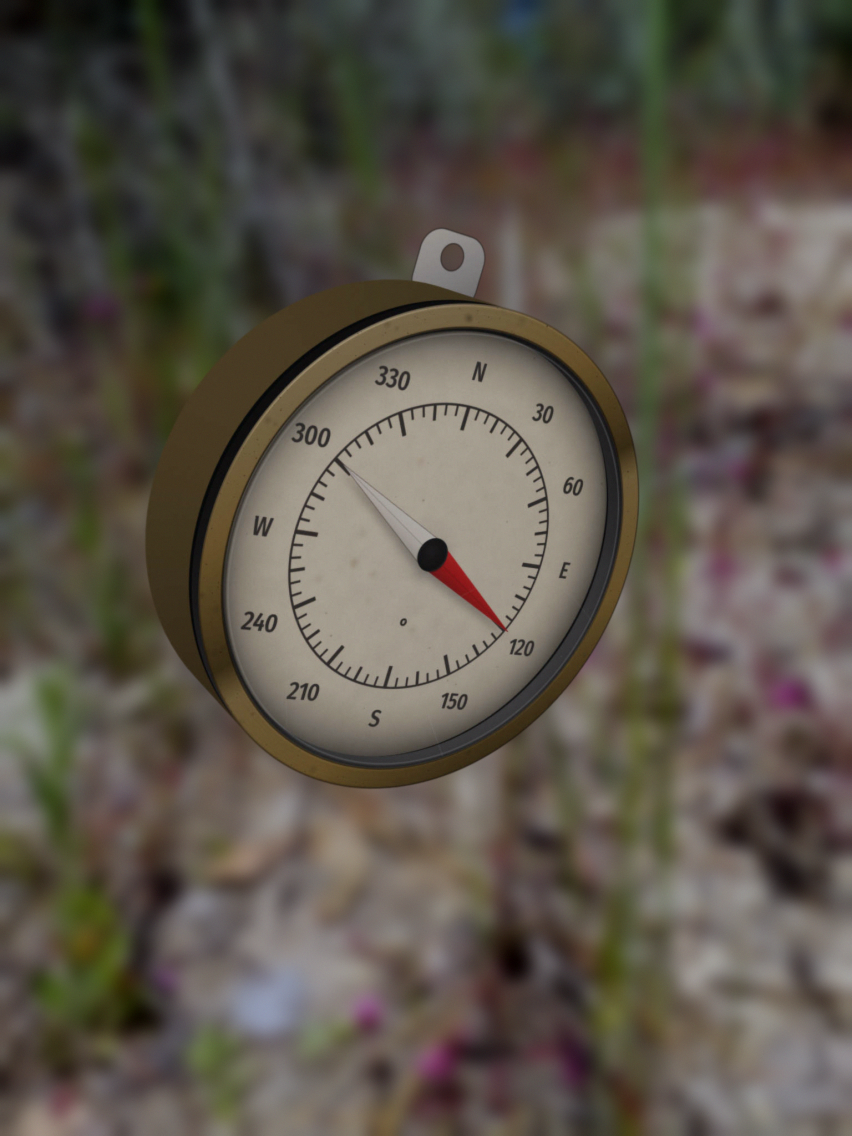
° 120
